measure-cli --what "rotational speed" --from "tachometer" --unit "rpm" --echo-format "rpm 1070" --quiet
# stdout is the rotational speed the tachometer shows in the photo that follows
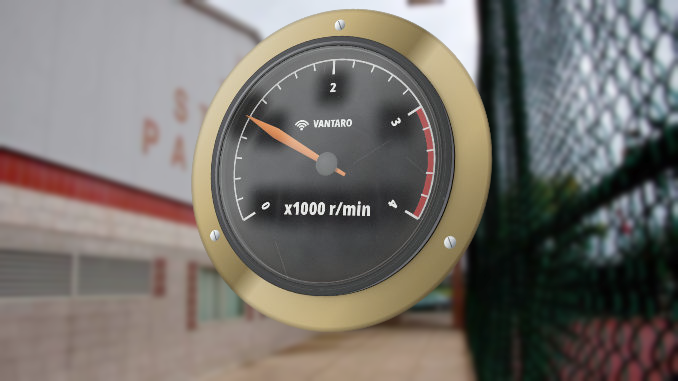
rpm 1000
